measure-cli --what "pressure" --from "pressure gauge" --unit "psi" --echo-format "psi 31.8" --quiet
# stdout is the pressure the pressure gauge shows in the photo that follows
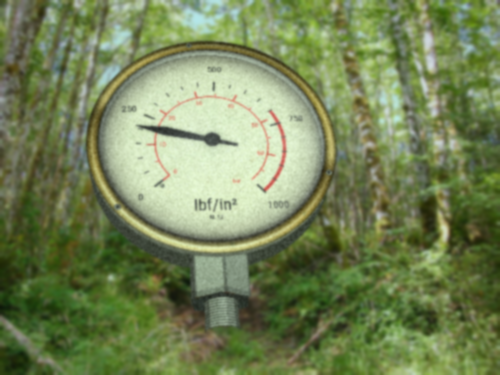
psi 200
